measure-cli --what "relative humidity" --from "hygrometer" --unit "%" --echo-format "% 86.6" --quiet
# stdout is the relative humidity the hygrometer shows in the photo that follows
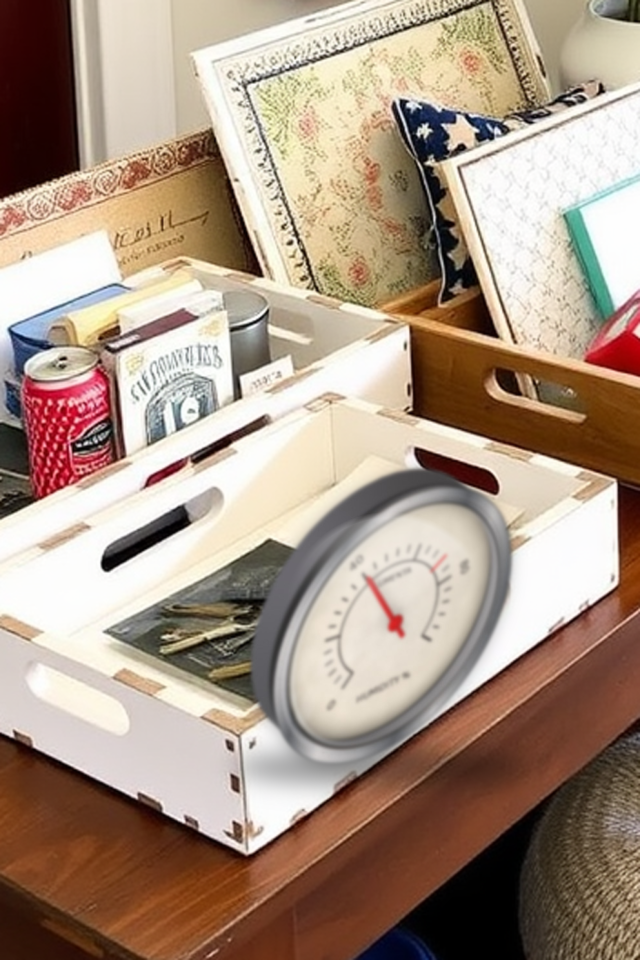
% 40
